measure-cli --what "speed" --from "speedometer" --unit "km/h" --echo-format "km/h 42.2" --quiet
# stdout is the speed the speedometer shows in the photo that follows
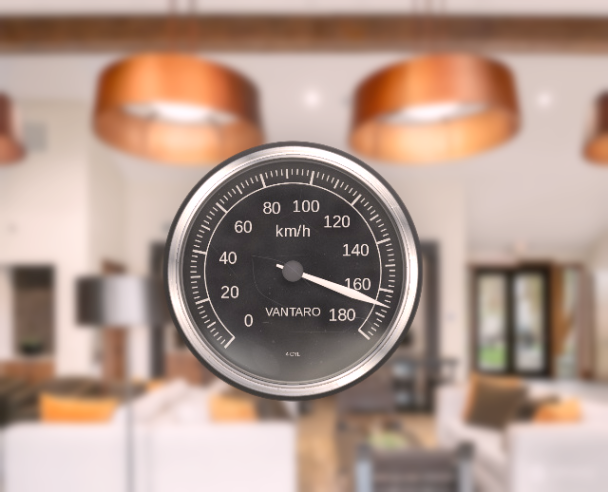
km/h 166
